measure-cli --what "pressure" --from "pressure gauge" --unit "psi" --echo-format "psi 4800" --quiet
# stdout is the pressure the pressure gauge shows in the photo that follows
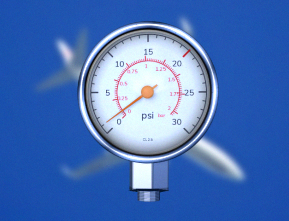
psi 1
